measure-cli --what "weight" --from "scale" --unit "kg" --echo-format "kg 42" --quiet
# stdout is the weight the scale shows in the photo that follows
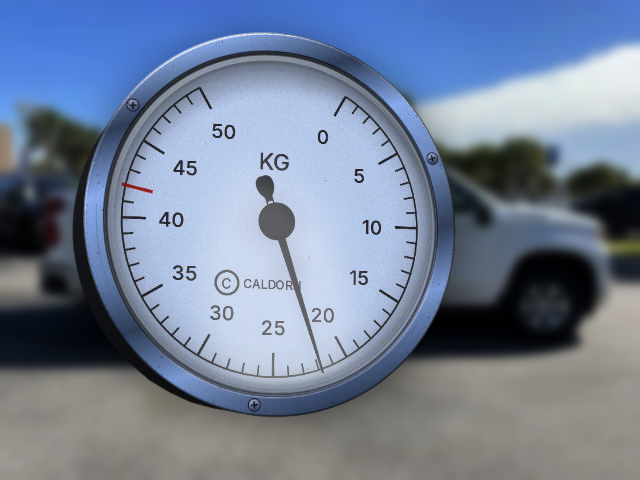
kg 22
